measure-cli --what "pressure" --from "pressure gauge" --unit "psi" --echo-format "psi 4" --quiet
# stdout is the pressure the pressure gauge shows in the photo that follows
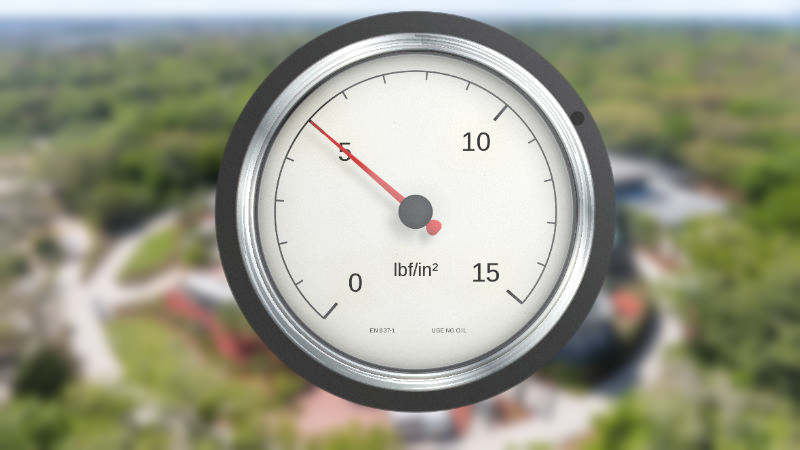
psi 5
